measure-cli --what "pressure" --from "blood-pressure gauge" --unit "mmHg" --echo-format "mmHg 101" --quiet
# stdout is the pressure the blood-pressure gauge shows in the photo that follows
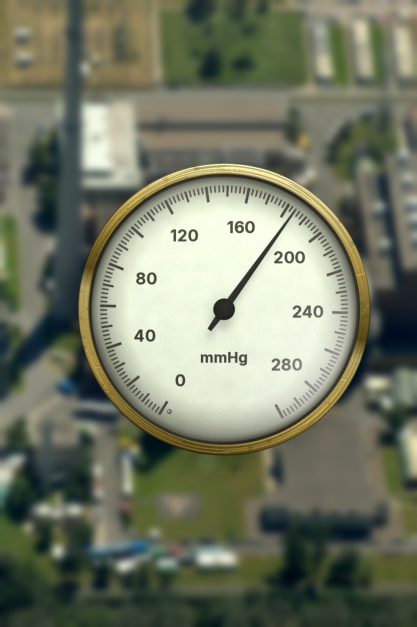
mmHg 184
